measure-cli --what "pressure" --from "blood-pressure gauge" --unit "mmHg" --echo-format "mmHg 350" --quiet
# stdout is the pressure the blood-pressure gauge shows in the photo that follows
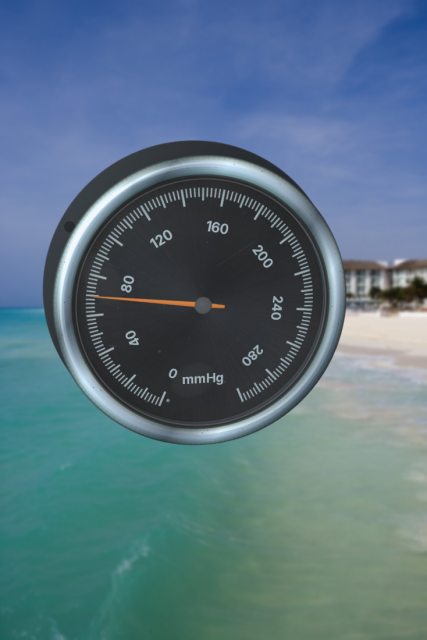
mmHg 70
